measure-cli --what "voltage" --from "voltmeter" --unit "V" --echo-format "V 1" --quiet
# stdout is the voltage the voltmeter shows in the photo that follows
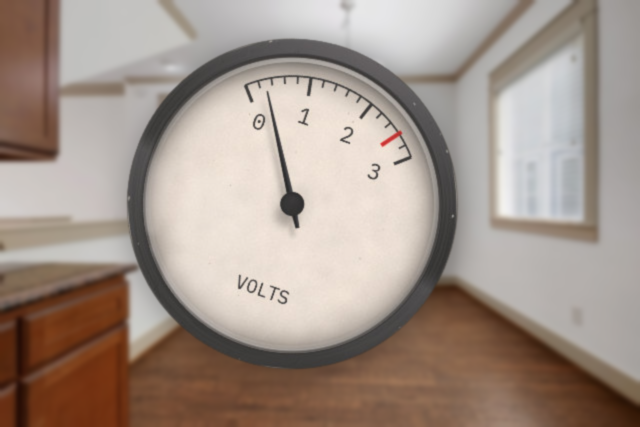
V 0.3
